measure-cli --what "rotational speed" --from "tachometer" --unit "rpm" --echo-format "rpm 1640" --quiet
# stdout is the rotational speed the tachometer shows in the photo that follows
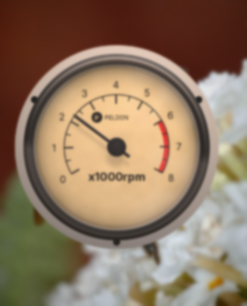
rpm 2250
